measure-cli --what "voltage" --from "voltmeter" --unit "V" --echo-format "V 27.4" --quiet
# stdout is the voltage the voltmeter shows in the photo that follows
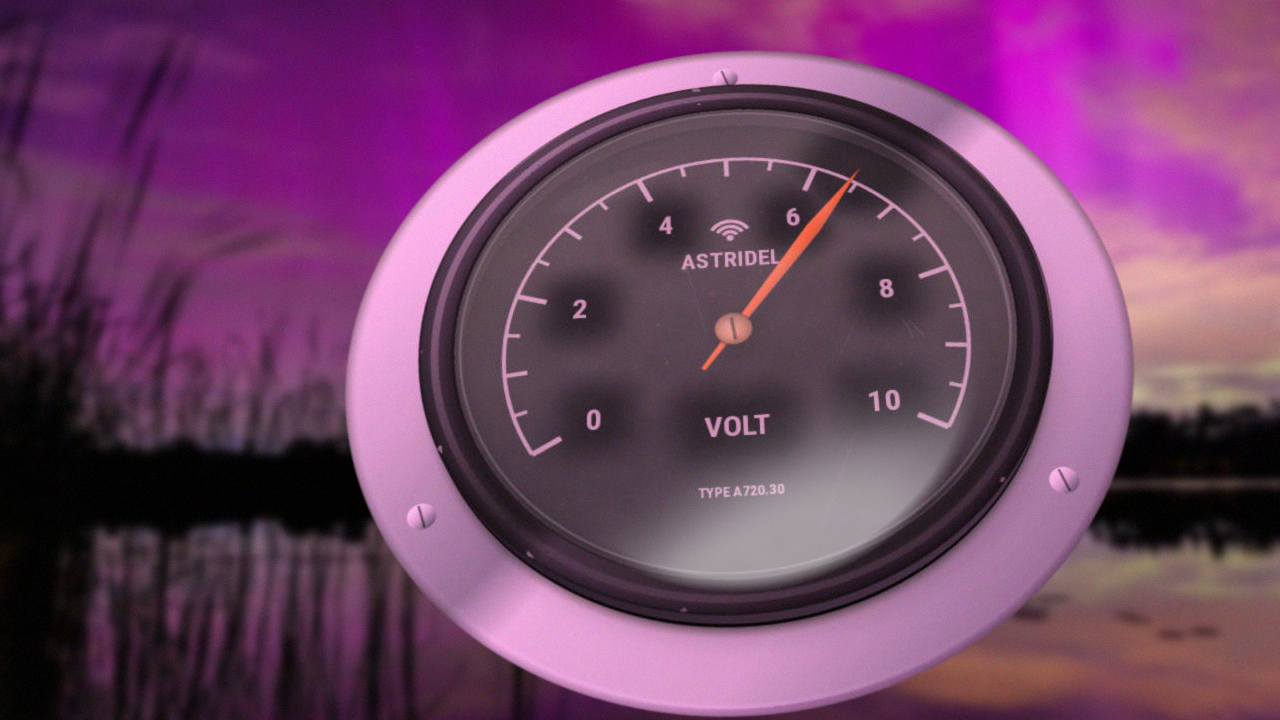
V 6.5
